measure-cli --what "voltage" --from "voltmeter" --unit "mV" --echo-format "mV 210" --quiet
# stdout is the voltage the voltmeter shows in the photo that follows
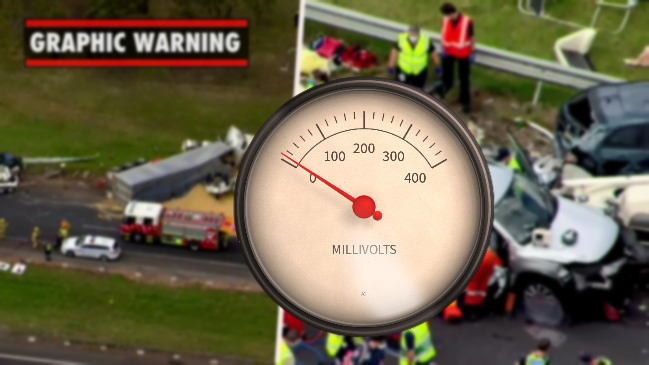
mV 10
